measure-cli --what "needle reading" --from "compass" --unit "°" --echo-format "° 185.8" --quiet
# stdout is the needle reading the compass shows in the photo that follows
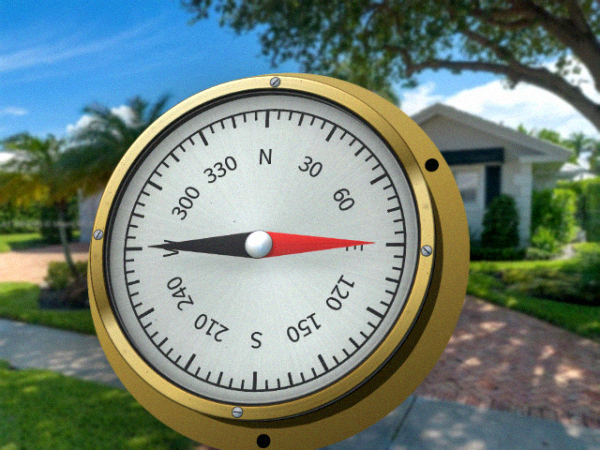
° 90
